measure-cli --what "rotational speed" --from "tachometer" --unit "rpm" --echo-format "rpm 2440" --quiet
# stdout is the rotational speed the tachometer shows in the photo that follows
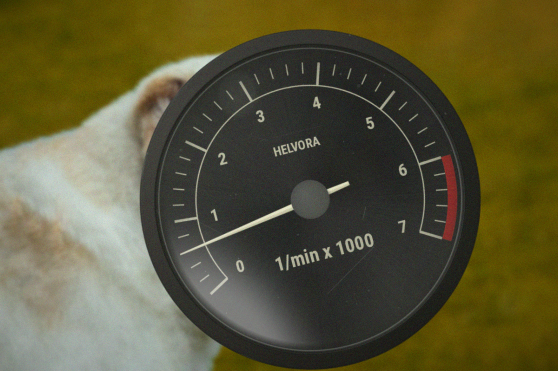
rpm 600
